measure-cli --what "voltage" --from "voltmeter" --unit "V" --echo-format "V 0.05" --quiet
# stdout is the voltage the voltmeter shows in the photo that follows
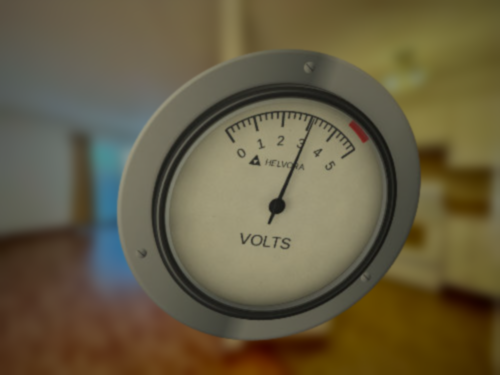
V 3
